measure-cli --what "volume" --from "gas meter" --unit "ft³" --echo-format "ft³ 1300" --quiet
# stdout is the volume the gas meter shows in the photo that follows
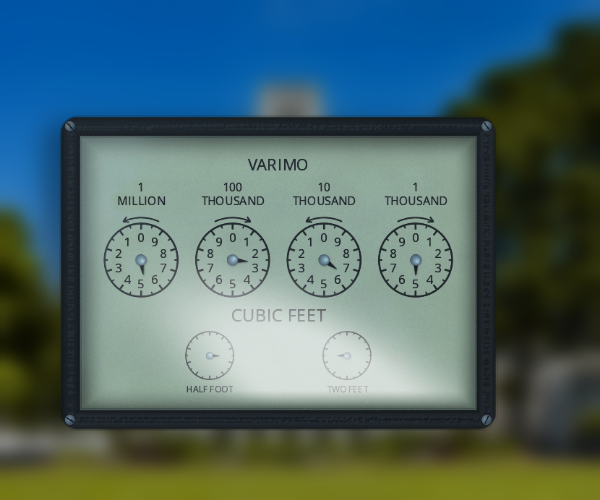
ft³ 526500
